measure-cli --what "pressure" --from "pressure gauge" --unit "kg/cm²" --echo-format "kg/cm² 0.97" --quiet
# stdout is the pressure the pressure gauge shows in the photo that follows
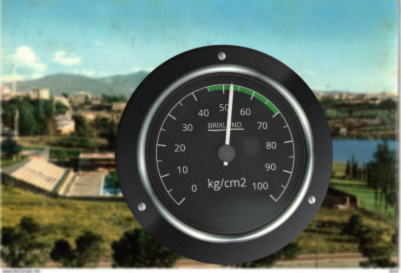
kg/cm² 52.5
